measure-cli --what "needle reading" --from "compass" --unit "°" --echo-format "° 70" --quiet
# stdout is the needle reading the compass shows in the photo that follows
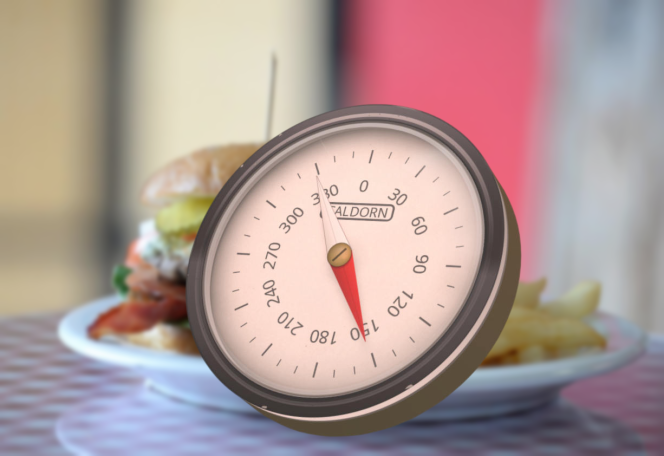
° 150
